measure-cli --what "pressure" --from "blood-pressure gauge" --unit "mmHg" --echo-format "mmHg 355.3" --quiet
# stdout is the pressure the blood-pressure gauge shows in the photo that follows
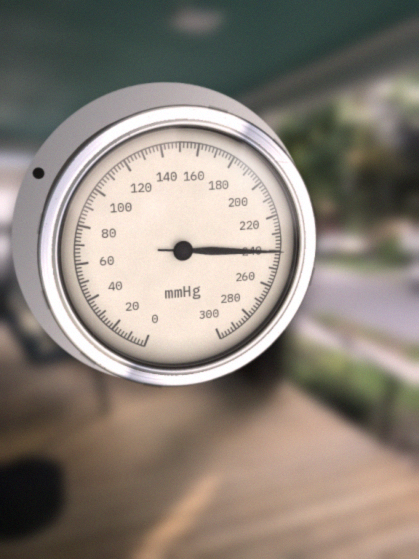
mmHg 240
